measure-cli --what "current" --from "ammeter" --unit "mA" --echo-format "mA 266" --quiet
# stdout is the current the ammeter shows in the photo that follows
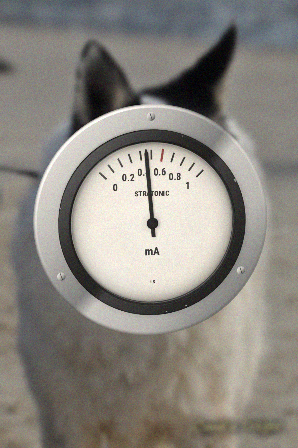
mA 0.45
